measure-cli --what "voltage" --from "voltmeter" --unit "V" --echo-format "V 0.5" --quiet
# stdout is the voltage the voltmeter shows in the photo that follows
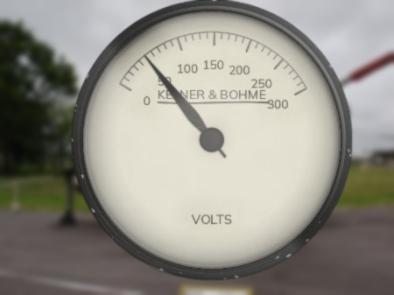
V 50
